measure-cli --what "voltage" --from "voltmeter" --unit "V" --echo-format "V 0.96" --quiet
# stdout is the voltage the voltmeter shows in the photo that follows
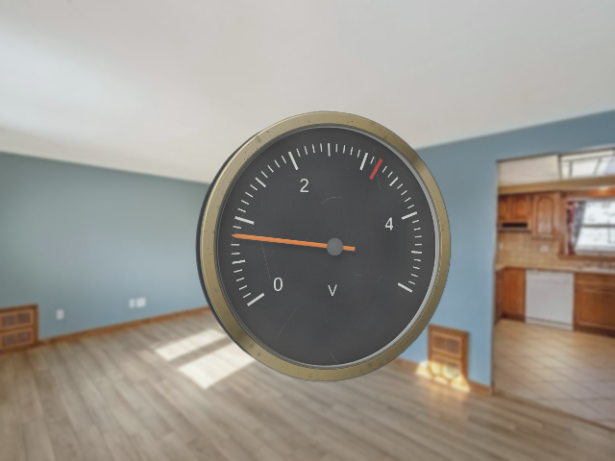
V 0.8
